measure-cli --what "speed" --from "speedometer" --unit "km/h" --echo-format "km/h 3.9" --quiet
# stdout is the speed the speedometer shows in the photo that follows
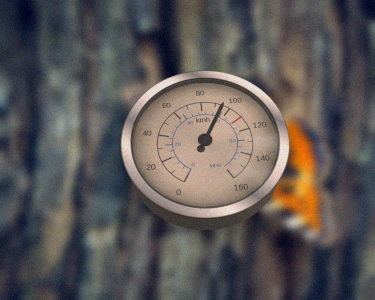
km/h 95
